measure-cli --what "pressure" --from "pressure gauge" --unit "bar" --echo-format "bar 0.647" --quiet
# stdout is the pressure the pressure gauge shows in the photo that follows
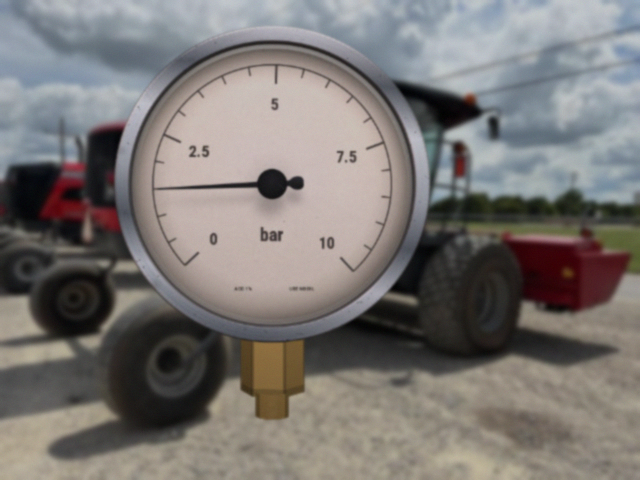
bar 1.5
